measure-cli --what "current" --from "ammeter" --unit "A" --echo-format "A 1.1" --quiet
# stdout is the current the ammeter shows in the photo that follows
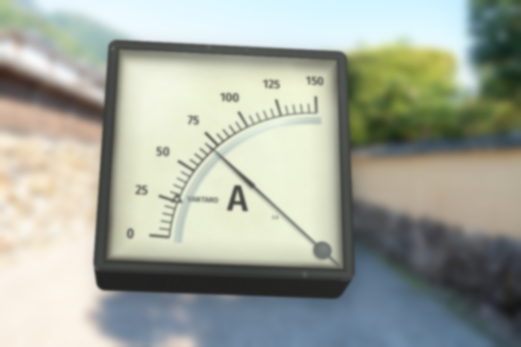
A 70
